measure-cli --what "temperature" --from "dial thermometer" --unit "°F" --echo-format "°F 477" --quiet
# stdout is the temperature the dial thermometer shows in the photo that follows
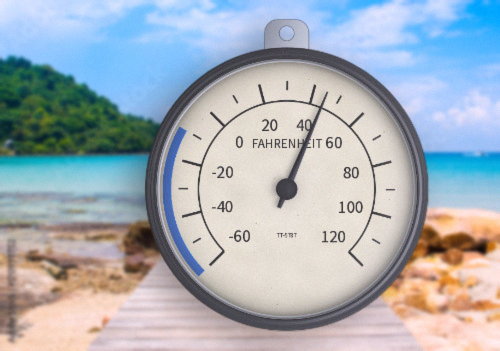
°F 45
